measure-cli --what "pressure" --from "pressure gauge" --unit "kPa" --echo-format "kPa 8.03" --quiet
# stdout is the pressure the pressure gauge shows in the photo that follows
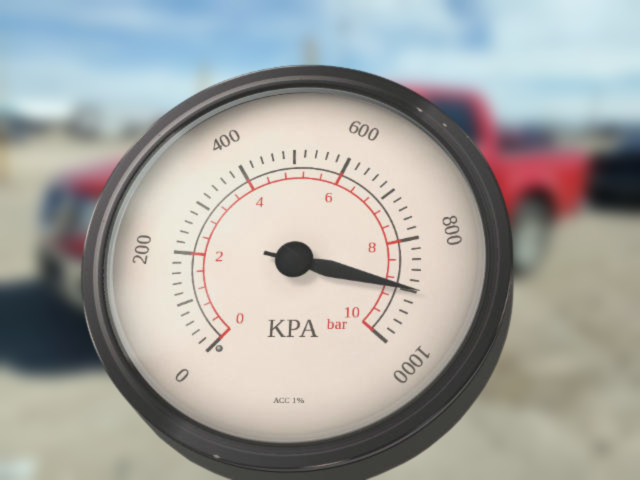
kPa 900
